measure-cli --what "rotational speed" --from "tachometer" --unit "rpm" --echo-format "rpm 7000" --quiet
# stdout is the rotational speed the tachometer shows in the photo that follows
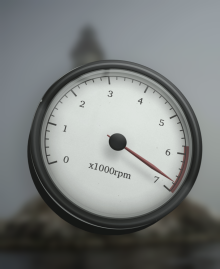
rpm 6800
